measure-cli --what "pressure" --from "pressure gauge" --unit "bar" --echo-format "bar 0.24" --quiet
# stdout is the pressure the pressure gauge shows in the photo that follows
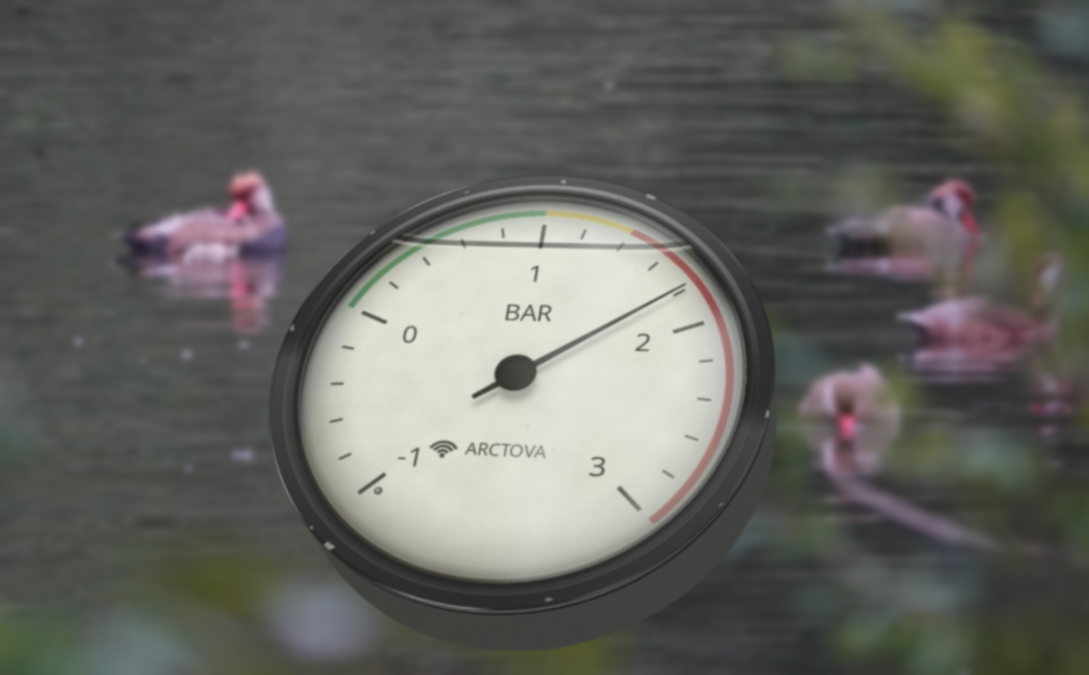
bar 1.8
